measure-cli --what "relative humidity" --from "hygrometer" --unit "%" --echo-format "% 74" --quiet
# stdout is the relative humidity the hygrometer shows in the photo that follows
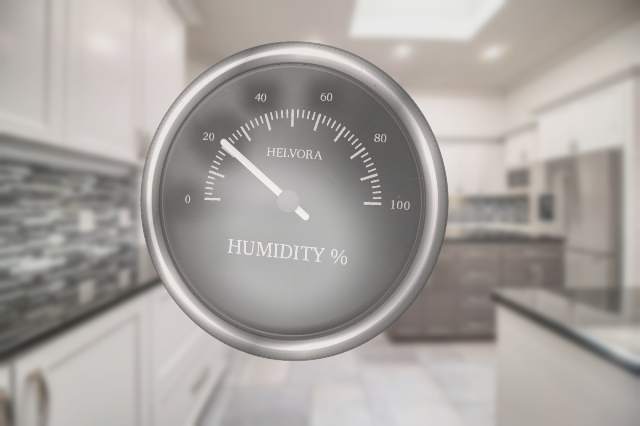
% 22
